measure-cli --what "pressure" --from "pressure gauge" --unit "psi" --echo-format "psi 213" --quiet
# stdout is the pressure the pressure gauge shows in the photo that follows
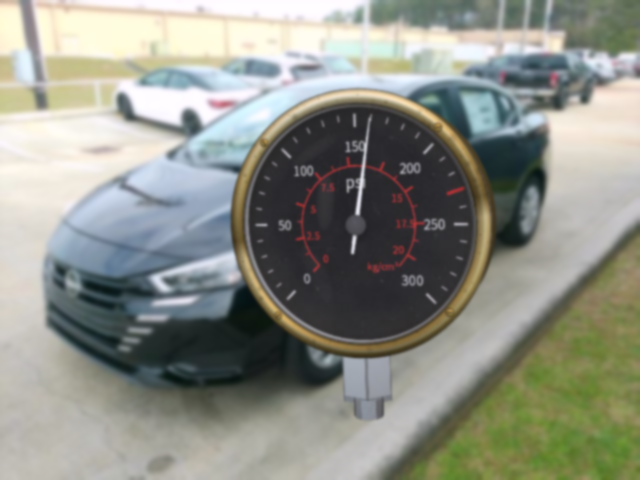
psi 160
